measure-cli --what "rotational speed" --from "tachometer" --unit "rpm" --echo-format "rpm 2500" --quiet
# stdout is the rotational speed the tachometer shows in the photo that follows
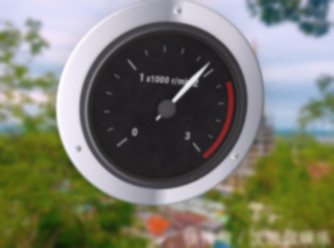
rpm 1900
